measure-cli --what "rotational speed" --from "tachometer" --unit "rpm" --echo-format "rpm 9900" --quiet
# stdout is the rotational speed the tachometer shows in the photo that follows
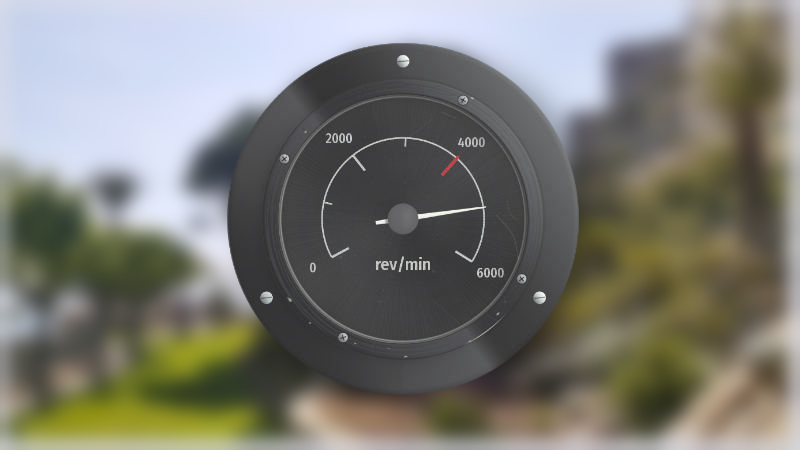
rpm 5000
